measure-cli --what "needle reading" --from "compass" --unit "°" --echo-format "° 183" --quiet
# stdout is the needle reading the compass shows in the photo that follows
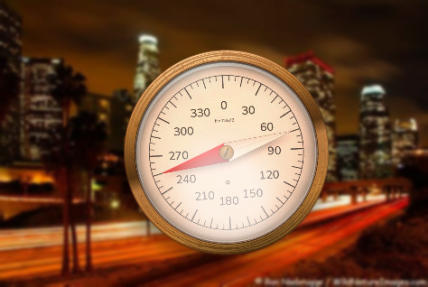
° 255
